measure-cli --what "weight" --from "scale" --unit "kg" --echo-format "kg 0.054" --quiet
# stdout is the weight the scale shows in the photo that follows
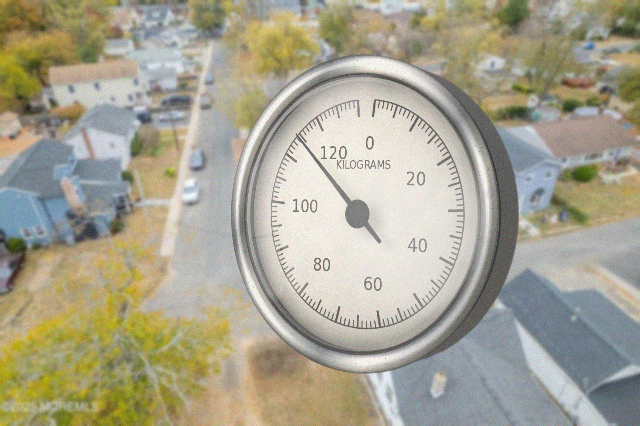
kg 115
